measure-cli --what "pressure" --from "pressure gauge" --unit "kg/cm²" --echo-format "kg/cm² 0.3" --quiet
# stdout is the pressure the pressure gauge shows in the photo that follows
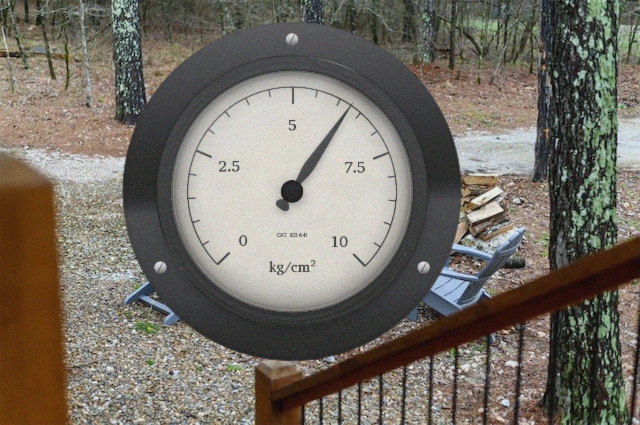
kg/cm² 6.25
